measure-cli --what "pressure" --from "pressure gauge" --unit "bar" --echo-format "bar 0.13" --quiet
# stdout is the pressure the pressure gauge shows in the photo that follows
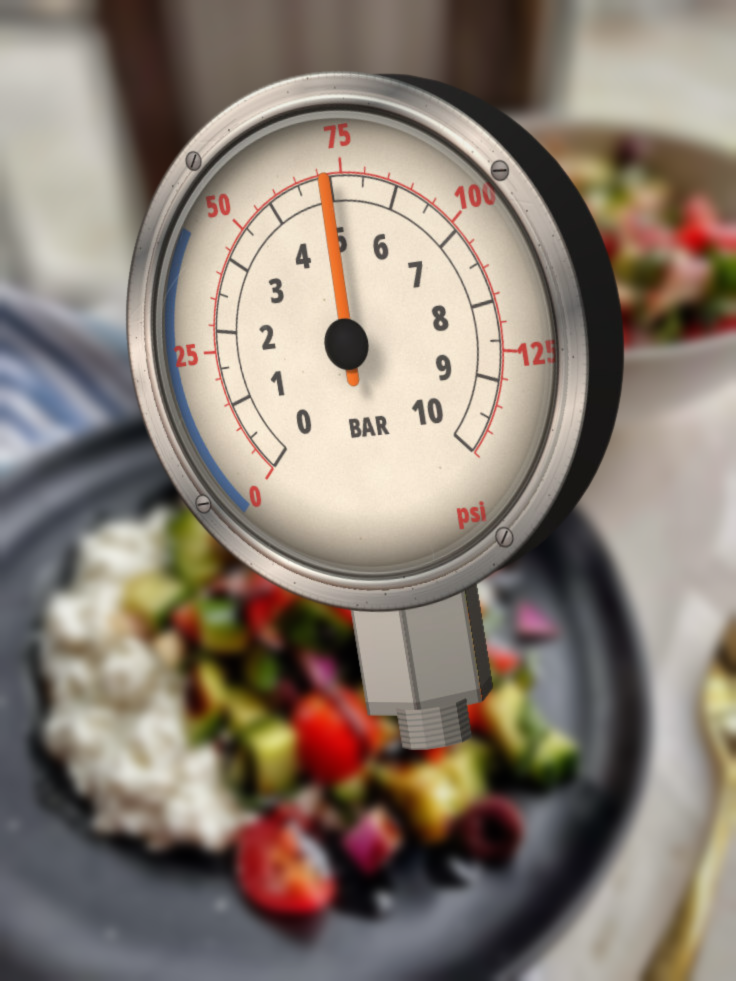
bar 5
